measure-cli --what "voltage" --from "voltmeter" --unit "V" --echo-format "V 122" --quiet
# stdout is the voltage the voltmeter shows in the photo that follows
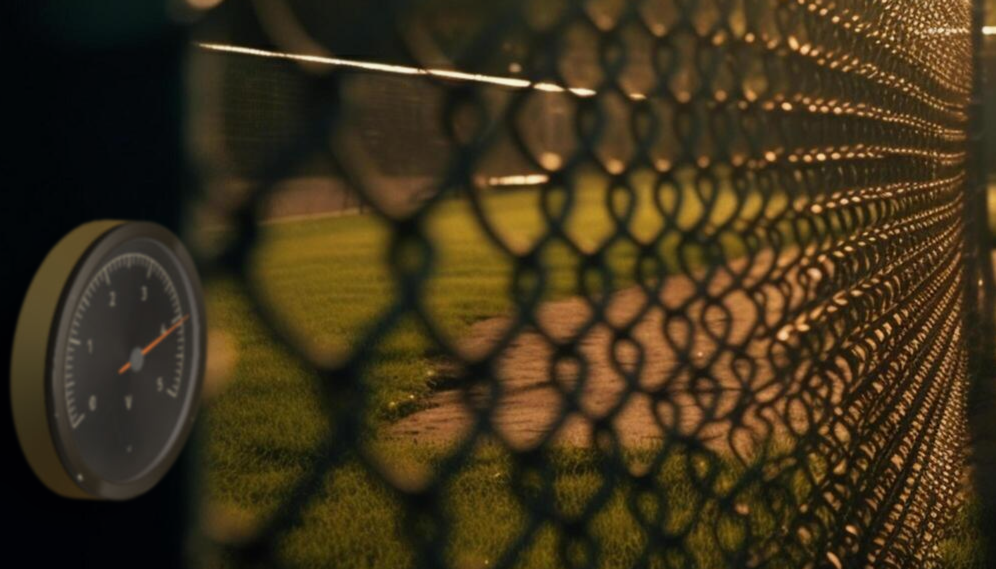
V 4
